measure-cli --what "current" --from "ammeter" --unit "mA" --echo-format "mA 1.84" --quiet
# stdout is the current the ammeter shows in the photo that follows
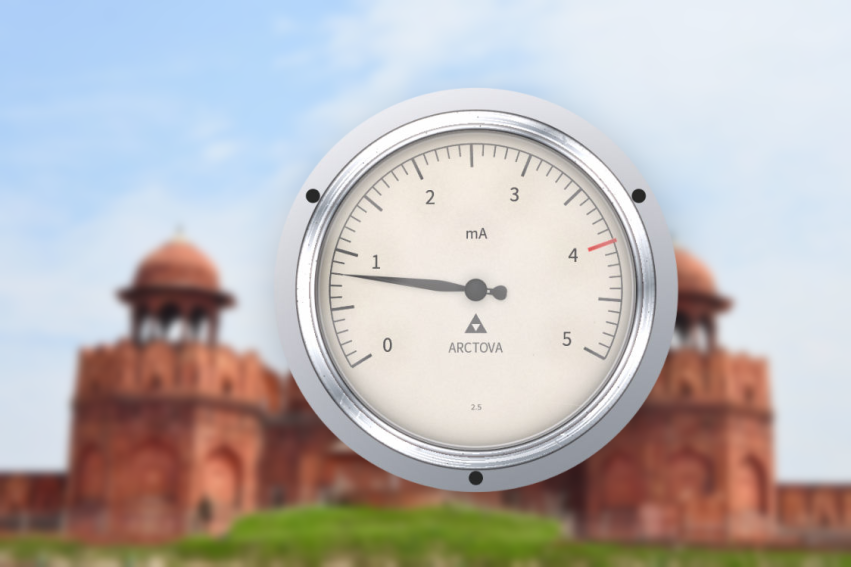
mA 0.8
